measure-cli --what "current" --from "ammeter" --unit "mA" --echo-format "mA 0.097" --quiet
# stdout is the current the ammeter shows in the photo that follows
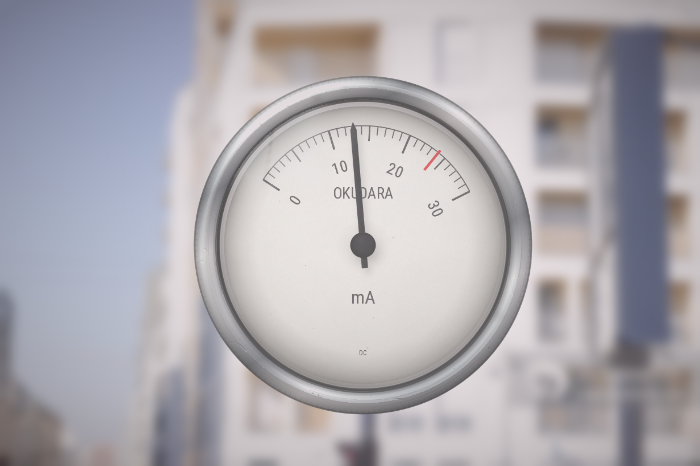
mA 13
